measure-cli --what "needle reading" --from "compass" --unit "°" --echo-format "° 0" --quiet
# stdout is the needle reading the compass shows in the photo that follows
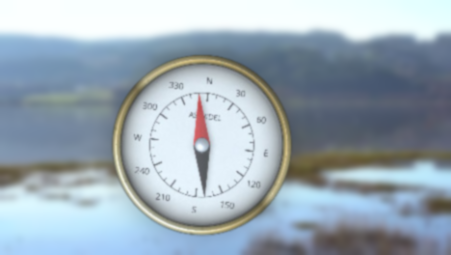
° 350
